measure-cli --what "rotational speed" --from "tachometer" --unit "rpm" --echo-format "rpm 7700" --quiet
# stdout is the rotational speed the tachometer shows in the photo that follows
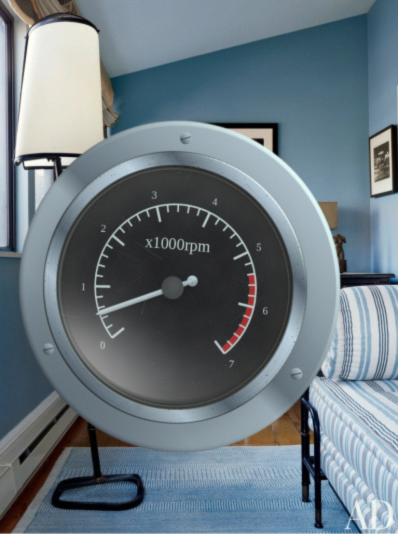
rpm 500
